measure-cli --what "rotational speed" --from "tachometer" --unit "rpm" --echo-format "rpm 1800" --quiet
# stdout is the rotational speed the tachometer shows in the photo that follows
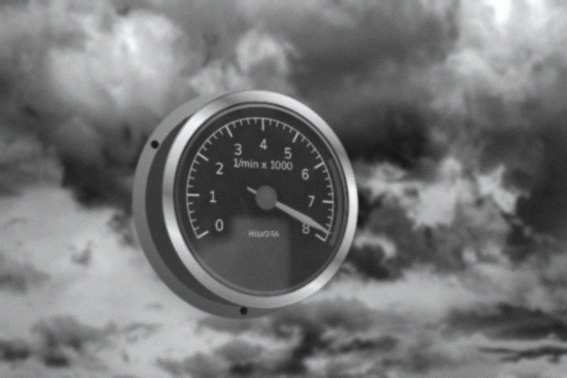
rpm 7800
